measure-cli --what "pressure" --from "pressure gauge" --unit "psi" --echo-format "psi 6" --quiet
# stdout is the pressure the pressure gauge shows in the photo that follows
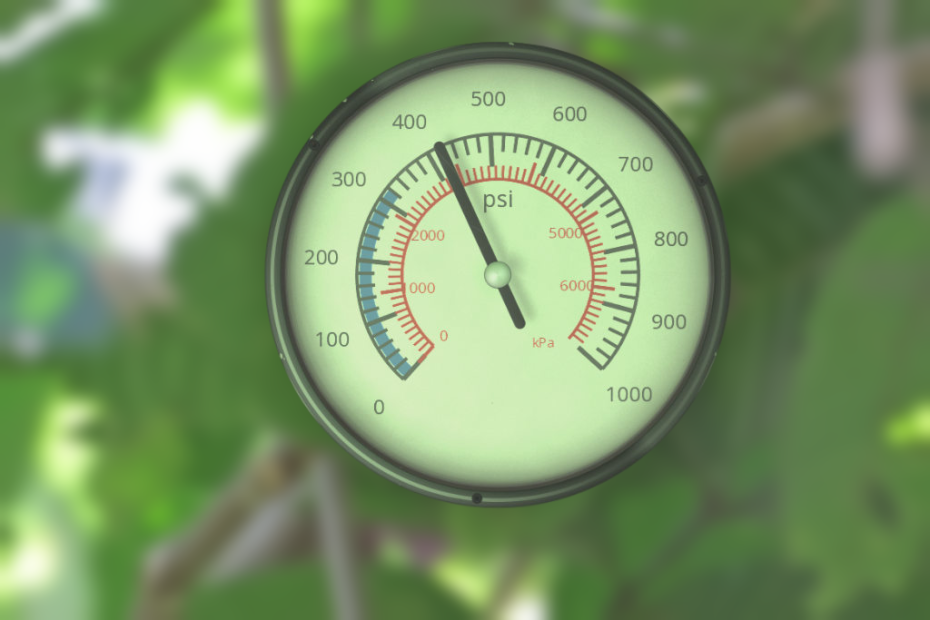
psi 420
